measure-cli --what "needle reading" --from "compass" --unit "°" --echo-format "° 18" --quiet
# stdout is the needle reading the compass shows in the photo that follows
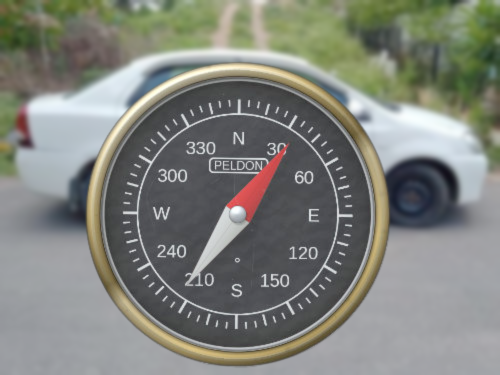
° 35
